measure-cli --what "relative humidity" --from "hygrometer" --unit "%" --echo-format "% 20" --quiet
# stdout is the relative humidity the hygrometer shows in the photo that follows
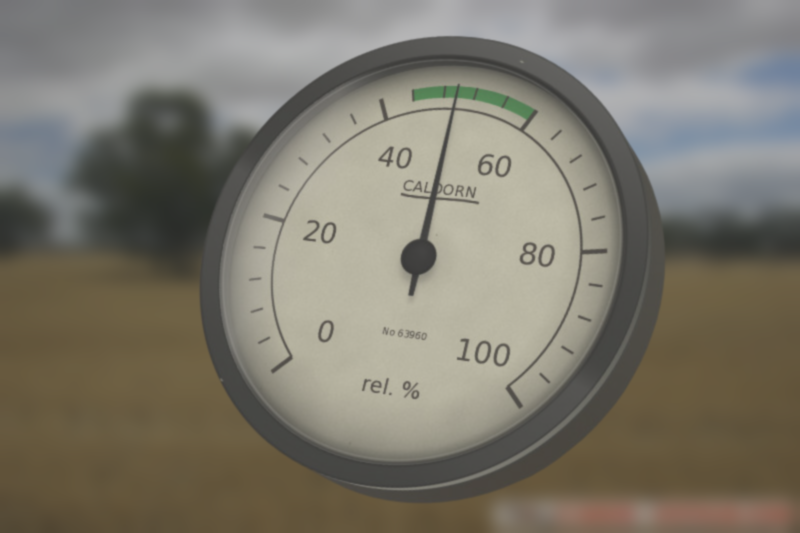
% 50
